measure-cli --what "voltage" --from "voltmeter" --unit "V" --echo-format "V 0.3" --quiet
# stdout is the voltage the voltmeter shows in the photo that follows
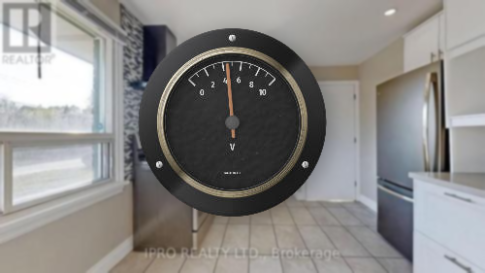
V 4.5
